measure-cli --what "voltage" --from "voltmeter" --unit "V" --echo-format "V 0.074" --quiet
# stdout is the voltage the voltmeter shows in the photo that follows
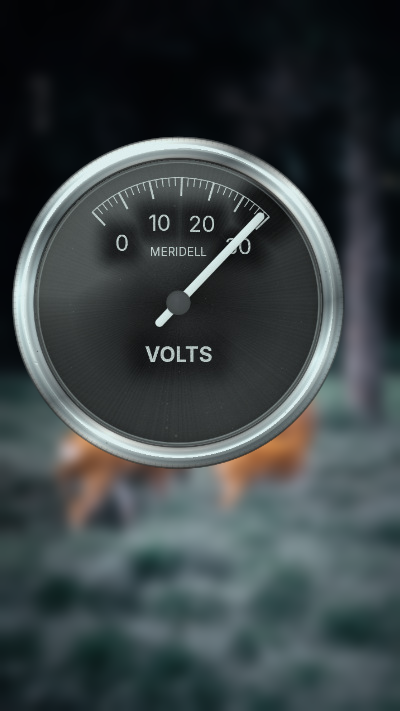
V 29
